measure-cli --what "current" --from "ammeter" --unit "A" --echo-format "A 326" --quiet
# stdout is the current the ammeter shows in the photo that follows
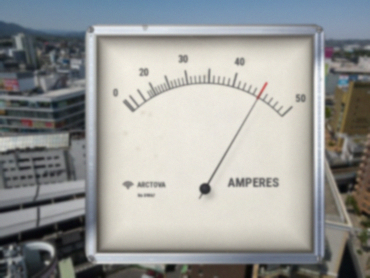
A 45
